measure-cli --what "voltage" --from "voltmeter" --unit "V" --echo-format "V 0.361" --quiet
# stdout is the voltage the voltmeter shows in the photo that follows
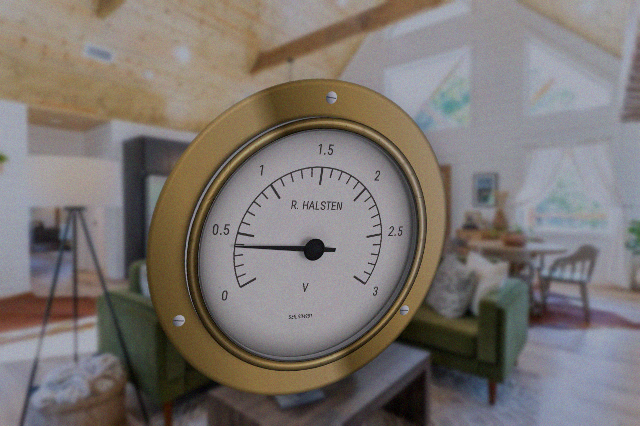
V 0.4
